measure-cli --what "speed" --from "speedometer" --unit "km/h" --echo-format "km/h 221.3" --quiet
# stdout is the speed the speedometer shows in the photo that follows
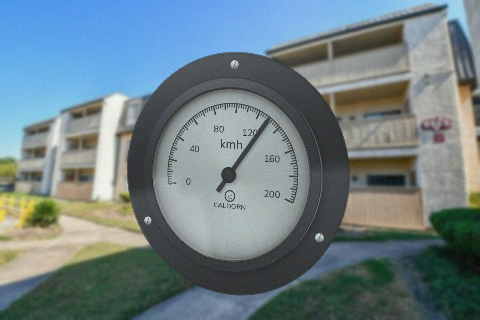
km/h 130
